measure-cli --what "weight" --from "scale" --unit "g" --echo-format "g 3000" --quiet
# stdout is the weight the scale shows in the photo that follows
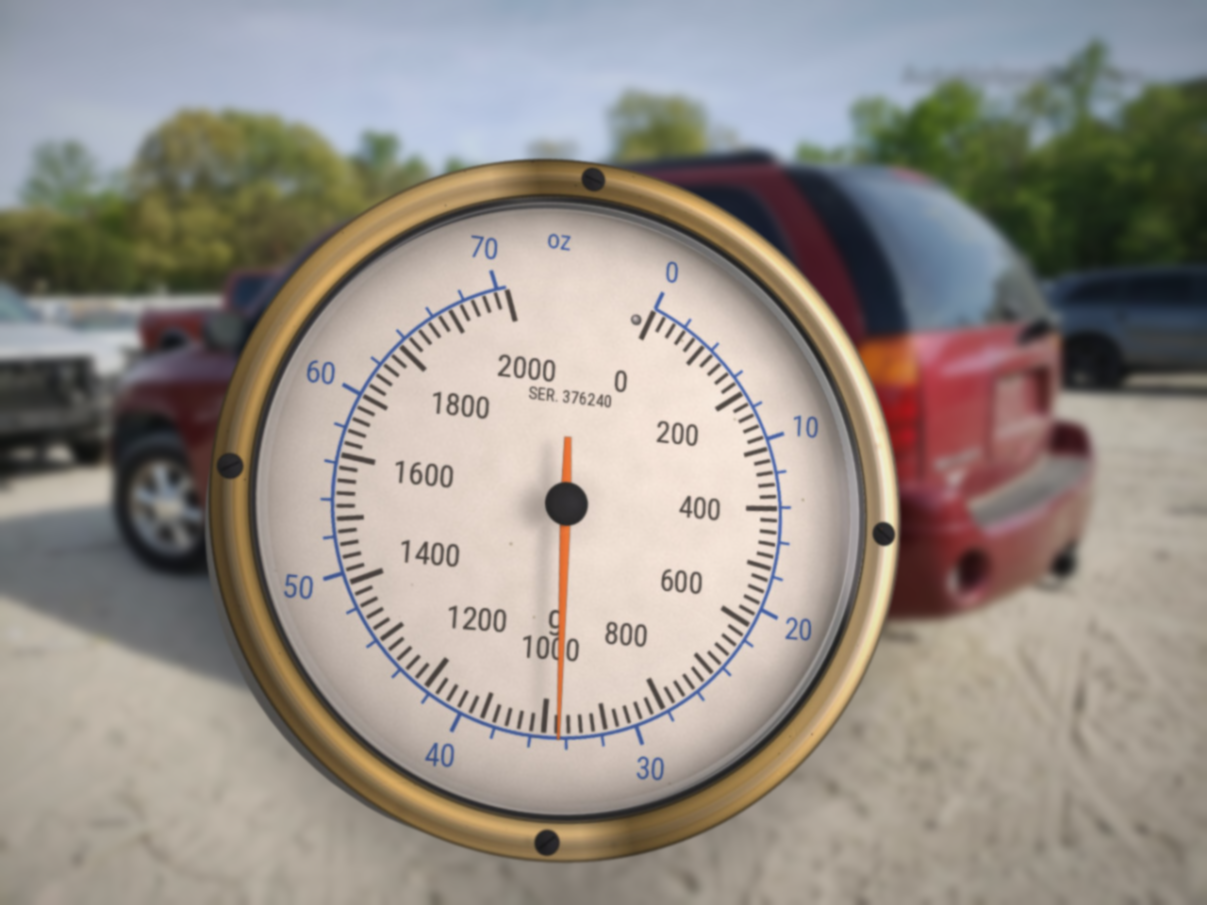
g 980
